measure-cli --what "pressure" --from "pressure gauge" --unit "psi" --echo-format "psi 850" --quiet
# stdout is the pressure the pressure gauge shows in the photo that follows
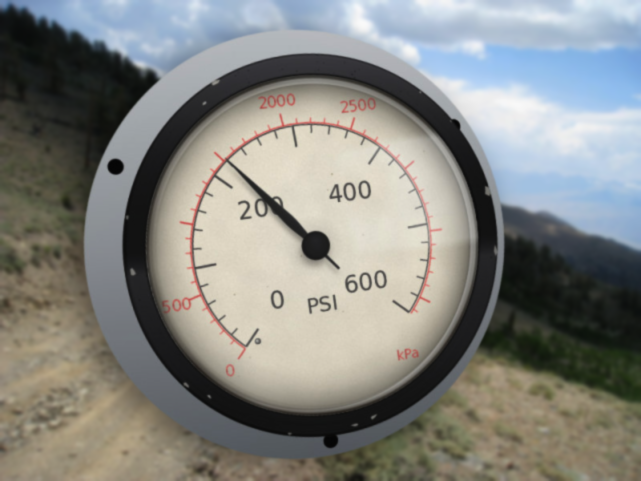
psi 220
